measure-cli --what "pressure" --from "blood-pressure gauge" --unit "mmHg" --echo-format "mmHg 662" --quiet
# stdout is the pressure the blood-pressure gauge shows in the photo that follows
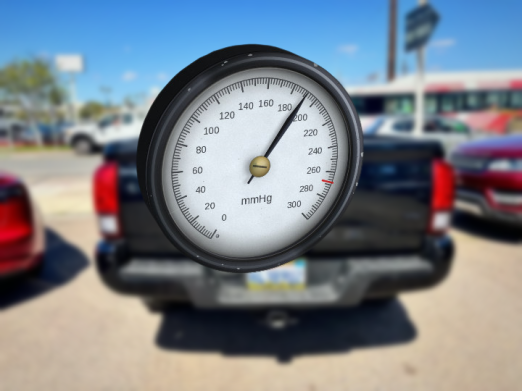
mmHg 190
